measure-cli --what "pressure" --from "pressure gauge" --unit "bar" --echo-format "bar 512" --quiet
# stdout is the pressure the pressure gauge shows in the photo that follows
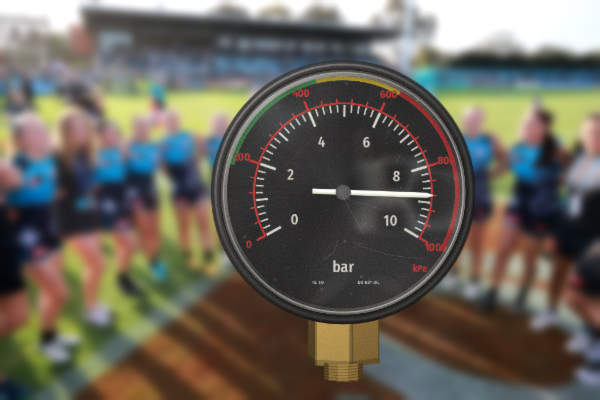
bar 8.8
